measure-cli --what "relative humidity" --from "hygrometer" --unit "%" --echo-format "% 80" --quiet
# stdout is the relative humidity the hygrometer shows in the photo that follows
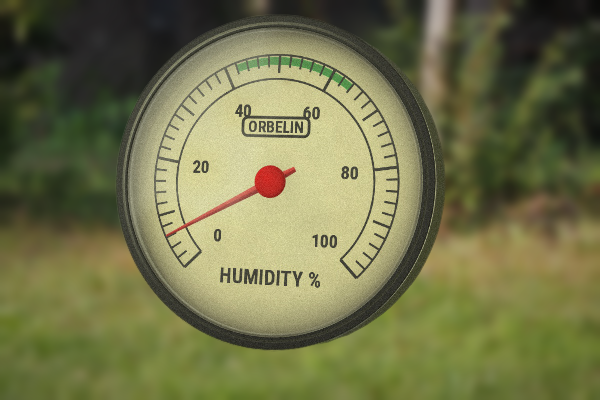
% 6
